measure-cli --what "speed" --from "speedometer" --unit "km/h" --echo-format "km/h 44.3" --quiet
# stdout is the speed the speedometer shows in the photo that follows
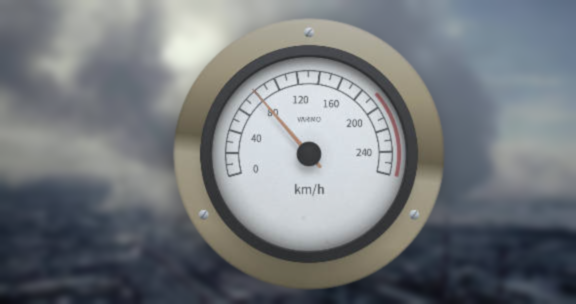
km/h 80
